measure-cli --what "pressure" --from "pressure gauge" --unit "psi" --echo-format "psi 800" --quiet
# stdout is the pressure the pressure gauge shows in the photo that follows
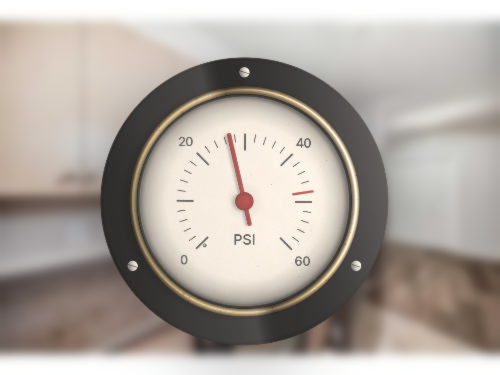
psi 27
